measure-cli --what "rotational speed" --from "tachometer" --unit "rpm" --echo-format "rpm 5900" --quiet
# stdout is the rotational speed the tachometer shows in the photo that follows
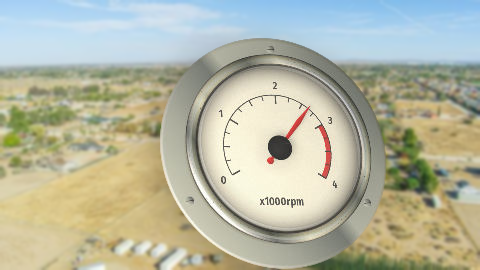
rpm 2625
